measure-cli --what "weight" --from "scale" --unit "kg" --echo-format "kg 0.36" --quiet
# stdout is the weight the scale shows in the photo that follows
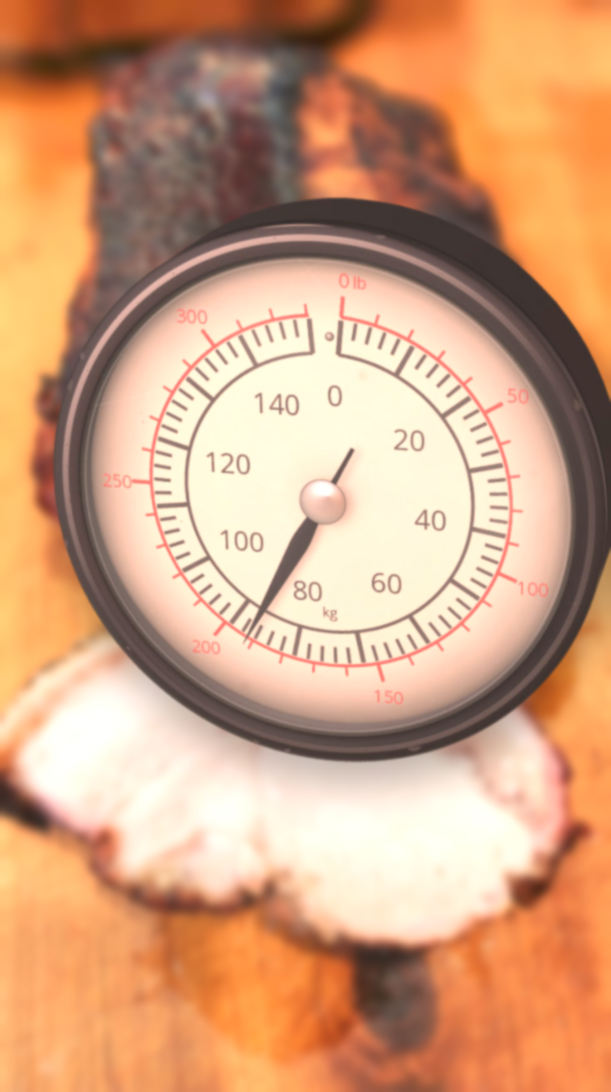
kg 87
